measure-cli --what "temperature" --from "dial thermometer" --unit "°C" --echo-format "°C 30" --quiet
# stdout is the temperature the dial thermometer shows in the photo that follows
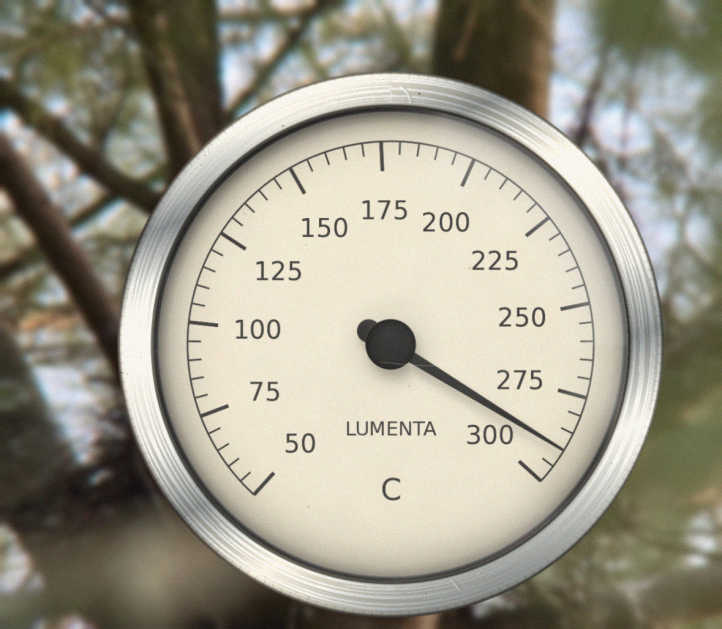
°C 290
